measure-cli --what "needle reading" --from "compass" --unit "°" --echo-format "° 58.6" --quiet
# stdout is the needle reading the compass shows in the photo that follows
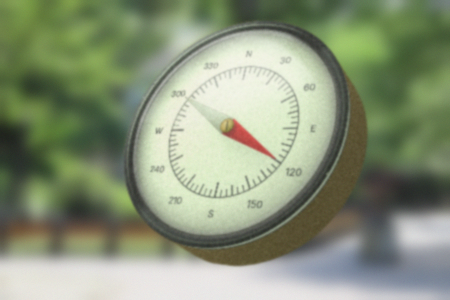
° 120
